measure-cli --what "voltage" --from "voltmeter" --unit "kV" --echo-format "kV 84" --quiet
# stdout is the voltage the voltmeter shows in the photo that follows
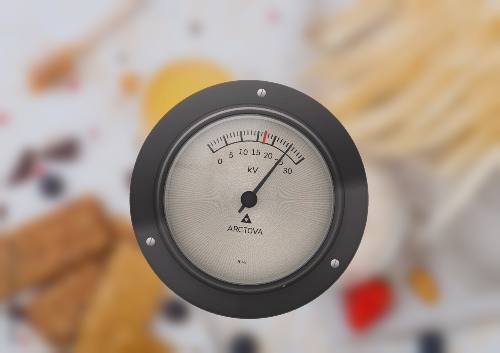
kV 25
